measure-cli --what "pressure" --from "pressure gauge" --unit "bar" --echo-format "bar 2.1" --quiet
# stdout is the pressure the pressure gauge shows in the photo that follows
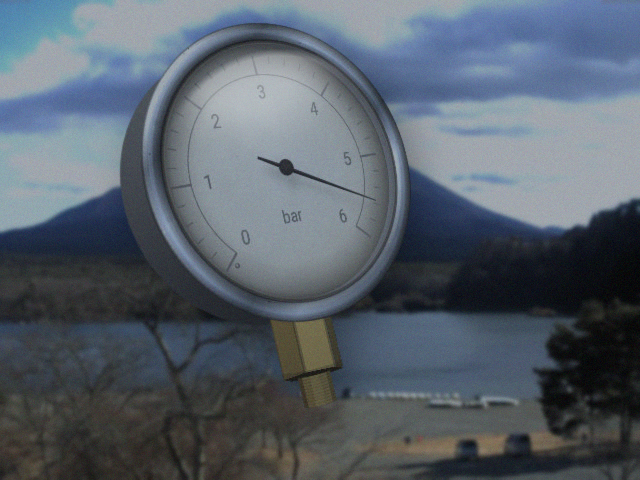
bar 5.6
